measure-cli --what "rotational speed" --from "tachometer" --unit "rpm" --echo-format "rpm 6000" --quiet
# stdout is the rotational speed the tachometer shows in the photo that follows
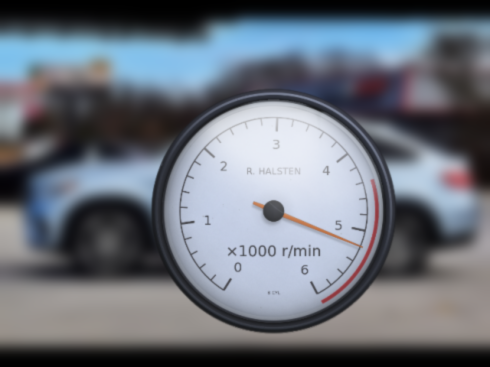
rpm 5200
